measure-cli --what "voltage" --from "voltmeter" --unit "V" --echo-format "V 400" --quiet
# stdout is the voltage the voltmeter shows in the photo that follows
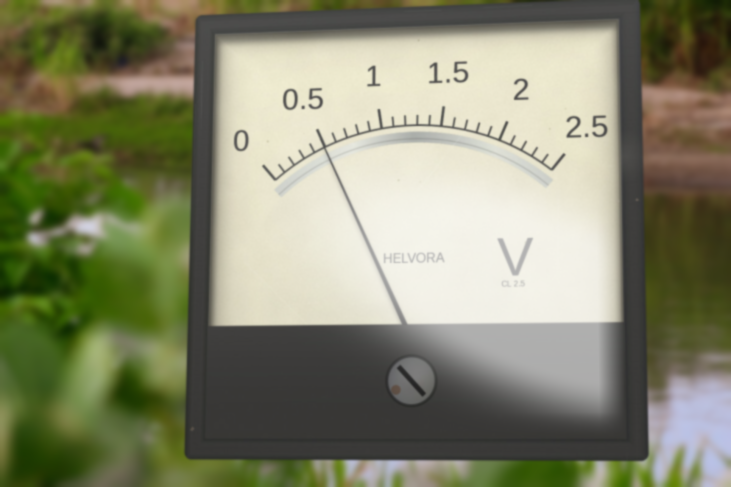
V 0.5
